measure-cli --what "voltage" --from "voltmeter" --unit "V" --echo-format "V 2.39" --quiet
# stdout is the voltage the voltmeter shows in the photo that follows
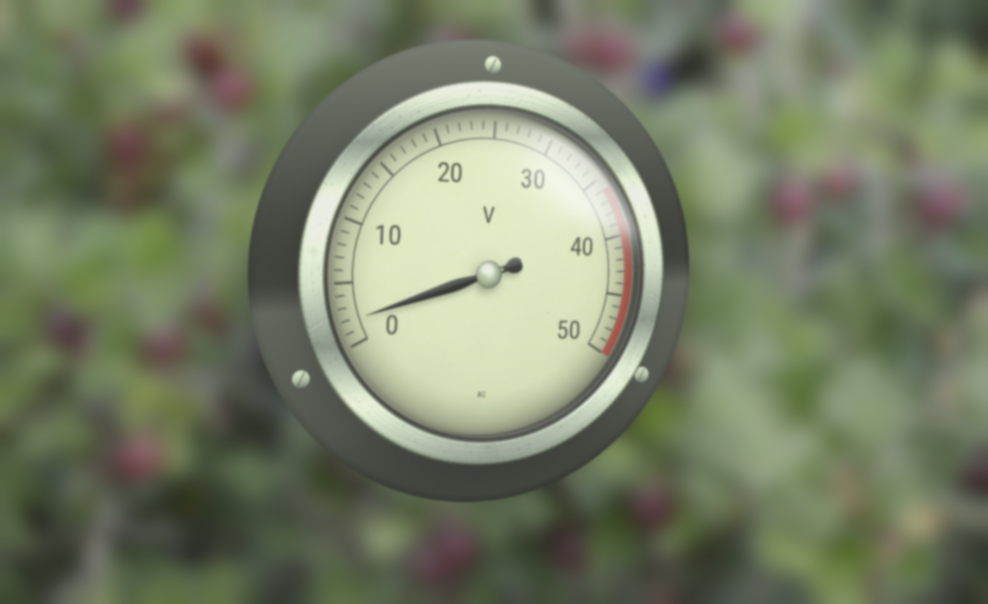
V 2
